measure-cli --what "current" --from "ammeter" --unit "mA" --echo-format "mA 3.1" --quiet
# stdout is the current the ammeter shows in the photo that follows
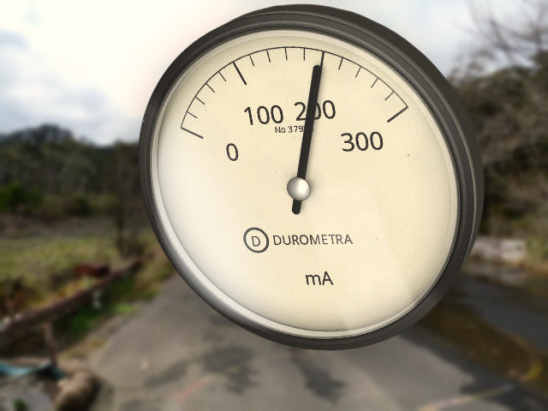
mA 200
